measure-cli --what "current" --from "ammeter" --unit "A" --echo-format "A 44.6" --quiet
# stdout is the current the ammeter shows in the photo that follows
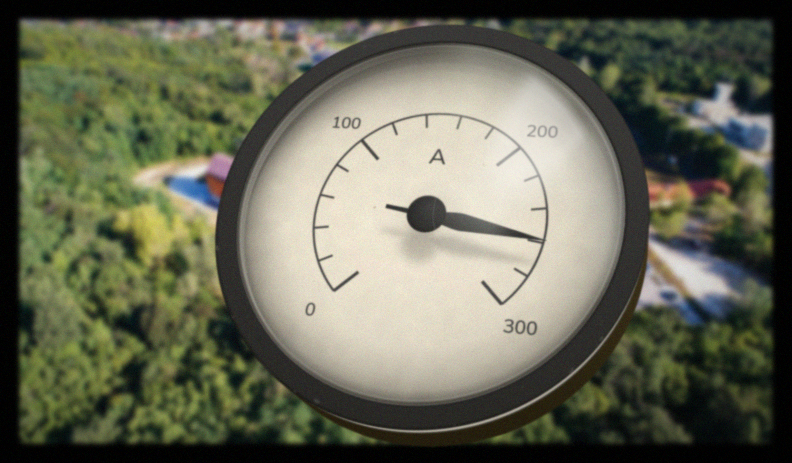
A 260
